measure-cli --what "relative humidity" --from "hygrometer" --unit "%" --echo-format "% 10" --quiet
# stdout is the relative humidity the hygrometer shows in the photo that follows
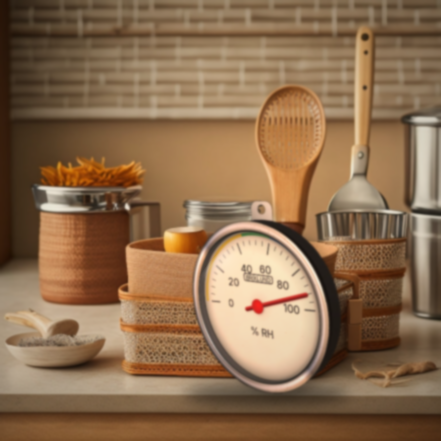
% 92
